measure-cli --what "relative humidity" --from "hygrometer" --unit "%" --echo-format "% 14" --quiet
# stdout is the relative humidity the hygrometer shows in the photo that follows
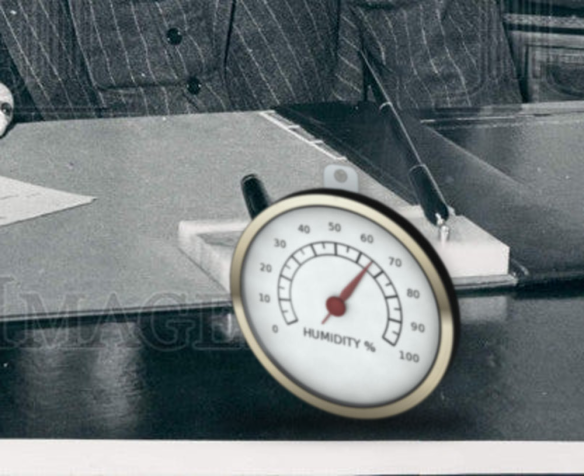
% 65
